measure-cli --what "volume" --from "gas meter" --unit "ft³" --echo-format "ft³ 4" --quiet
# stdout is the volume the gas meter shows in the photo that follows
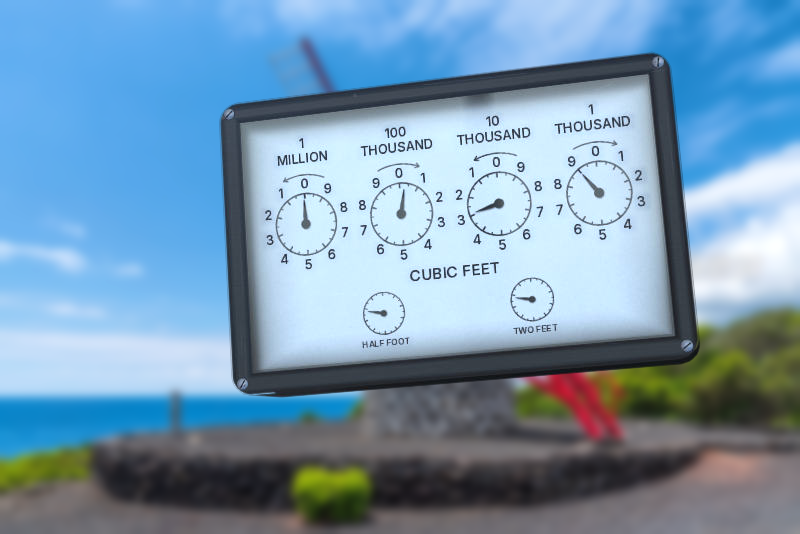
ft³ 2900
